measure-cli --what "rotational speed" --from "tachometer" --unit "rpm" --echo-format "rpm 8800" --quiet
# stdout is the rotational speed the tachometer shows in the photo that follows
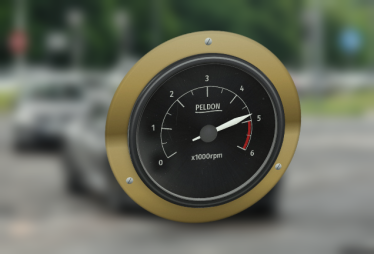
rpm 4750
